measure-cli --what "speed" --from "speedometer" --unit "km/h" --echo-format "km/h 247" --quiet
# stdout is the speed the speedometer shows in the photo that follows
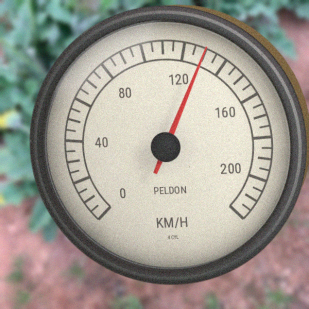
km/h 130
